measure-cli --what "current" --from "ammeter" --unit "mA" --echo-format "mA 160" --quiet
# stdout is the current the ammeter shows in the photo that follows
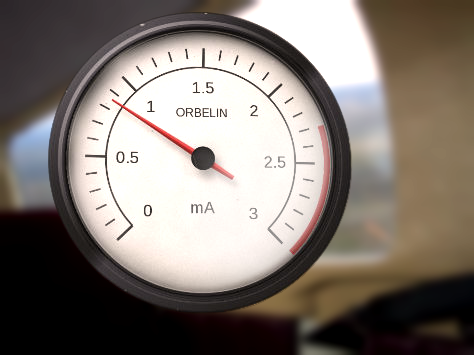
mA 0.85
